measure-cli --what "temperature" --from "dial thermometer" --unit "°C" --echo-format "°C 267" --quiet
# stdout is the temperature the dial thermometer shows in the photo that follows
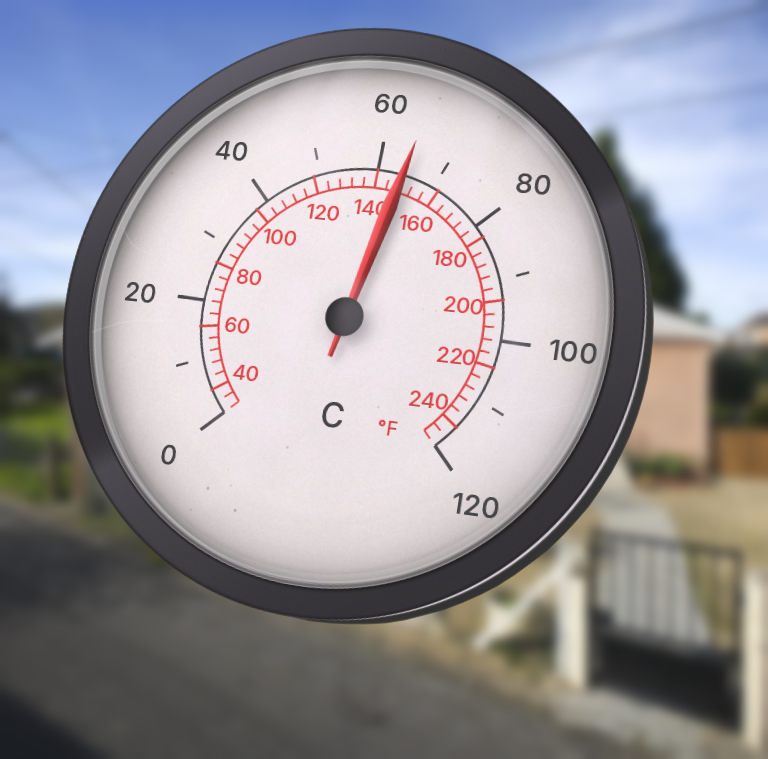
°C 65
